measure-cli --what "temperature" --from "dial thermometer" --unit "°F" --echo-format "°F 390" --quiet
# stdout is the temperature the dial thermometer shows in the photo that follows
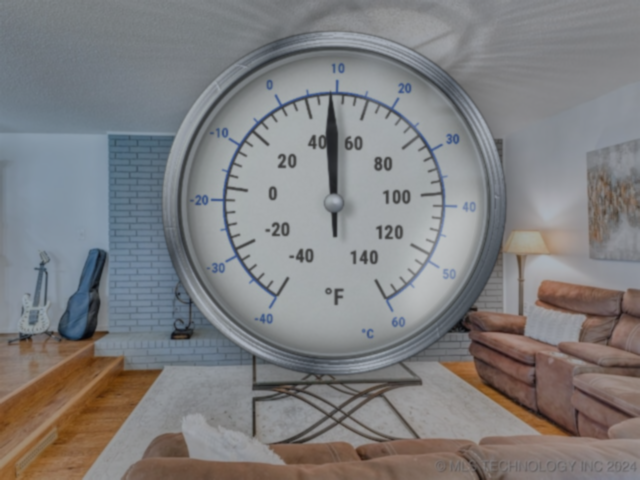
°F 48
